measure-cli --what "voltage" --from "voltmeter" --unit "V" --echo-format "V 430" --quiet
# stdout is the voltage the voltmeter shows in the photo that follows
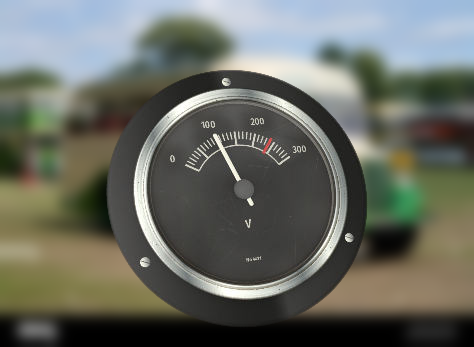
V 100
